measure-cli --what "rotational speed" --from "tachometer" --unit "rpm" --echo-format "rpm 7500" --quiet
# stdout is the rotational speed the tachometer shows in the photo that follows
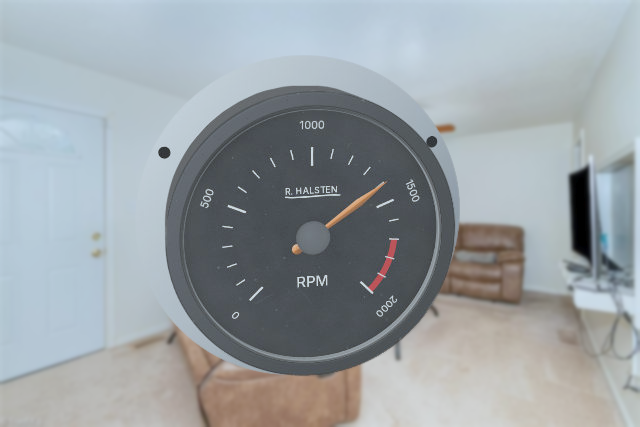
rpm 1400
